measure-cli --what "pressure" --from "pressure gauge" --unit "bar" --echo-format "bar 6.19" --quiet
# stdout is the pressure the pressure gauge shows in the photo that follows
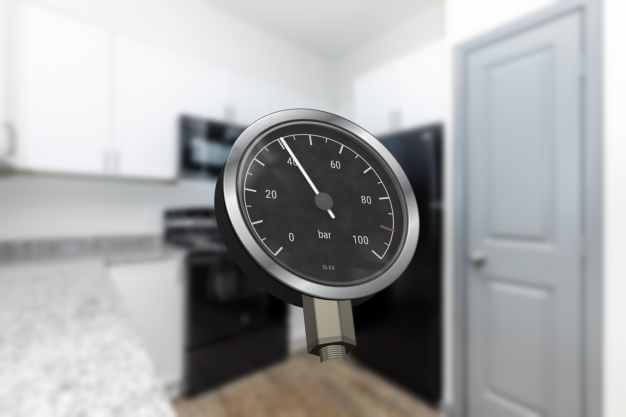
bar 40
